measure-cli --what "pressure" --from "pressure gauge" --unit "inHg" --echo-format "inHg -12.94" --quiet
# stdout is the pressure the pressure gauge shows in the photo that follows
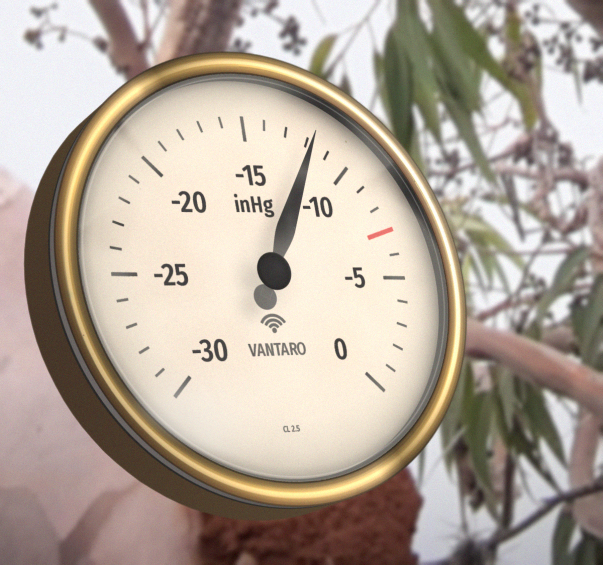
inHg -12
